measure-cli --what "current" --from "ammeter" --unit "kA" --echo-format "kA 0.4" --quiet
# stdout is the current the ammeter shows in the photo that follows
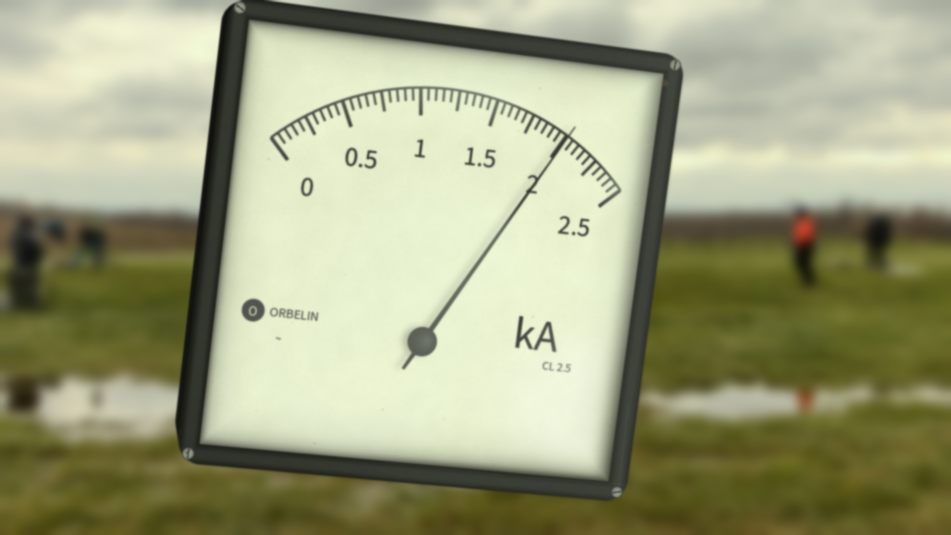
kA 2
